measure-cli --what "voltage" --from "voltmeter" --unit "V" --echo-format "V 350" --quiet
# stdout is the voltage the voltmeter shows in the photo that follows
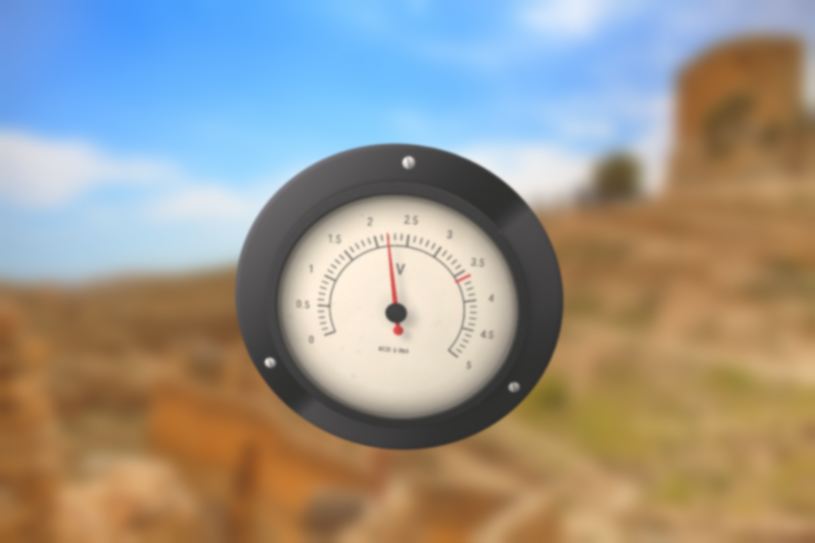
V 2.2
